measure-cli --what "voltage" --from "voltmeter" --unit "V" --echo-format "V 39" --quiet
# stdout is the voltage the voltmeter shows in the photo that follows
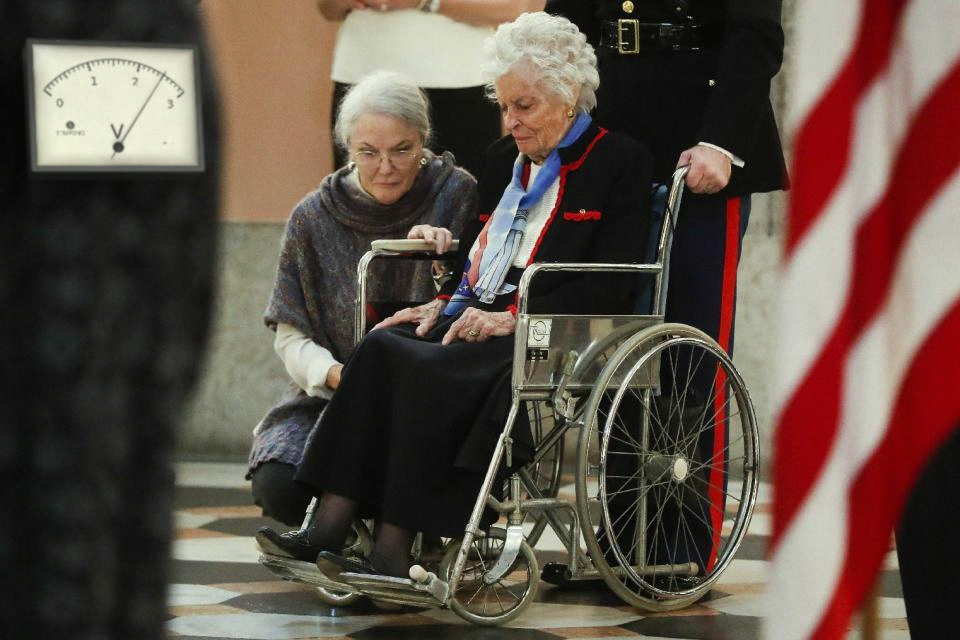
V 2.5
